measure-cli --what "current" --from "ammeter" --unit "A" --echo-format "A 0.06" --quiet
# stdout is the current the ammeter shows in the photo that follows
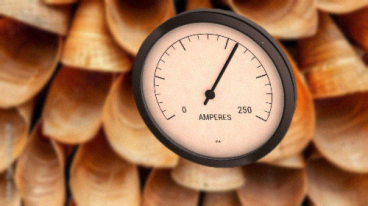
A 160
